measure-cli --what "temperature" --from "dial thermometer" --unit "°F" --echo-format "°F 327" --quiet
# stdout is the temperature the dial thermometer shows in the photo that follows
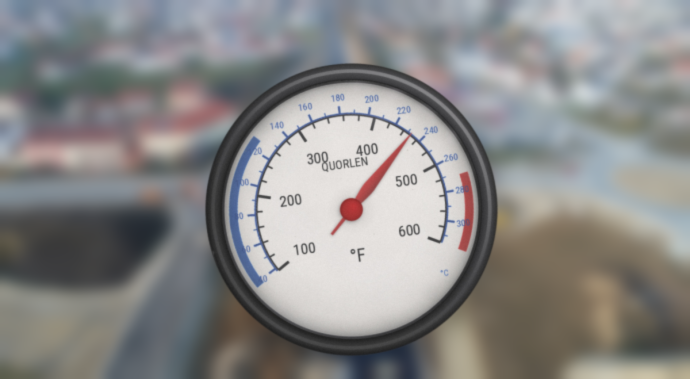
°F 450
